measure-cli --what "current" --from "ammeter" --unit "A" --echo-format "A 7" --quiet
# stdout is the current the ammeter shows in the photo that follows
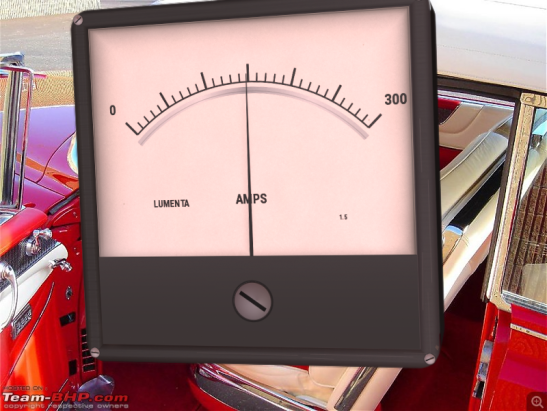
A 150
